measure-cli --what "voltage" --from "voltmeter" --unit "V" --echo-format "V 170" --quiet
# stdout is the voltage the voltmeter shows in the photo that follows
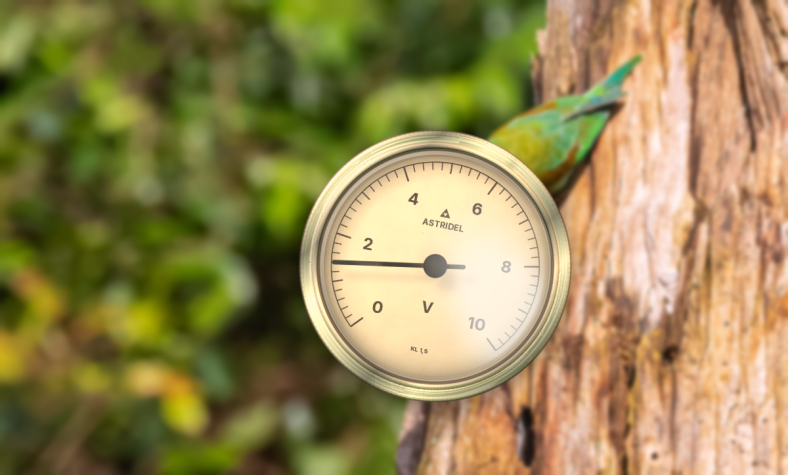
V 1.4
